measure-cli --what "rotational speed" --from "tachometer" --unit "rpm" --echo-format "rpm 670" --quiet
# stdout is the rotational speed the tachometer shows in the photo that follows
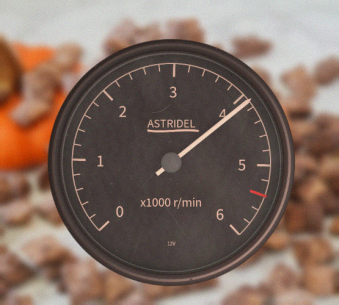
rpm 4100
